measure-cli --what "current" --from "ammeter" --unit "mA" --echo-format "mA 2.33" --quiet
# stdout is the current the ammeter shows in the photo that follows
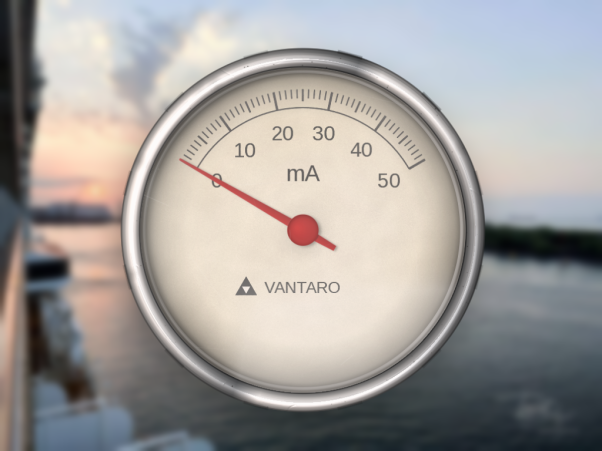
mA 0
